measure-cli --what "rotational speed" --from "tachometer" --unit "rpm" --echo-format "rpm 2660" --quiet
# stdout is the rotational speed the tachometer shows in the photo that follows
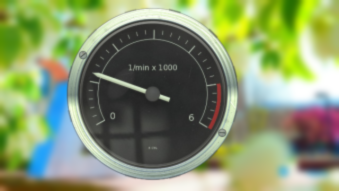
rpm 1200
